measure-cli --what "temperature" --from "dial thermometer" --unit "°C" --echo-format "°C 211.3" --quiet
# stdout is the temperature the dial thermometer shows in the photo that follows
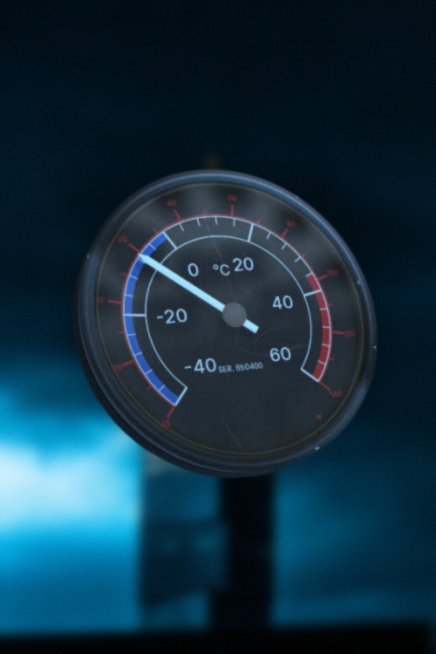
°C -8
